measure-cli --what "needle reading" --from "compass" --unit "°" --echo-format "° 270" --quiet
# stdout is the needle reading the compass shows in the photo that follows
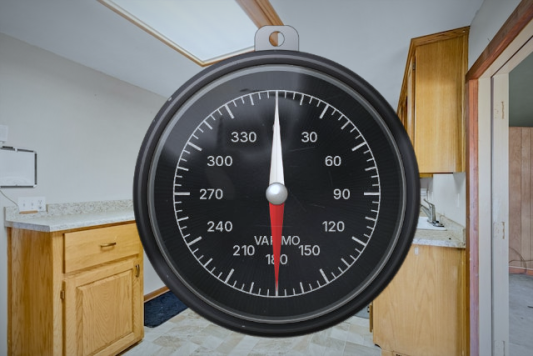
° 180
